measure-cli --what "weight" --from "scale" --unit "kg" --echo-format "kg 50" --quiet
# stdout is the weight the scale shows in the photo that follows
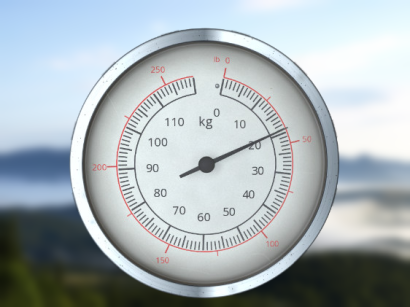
kg 19
